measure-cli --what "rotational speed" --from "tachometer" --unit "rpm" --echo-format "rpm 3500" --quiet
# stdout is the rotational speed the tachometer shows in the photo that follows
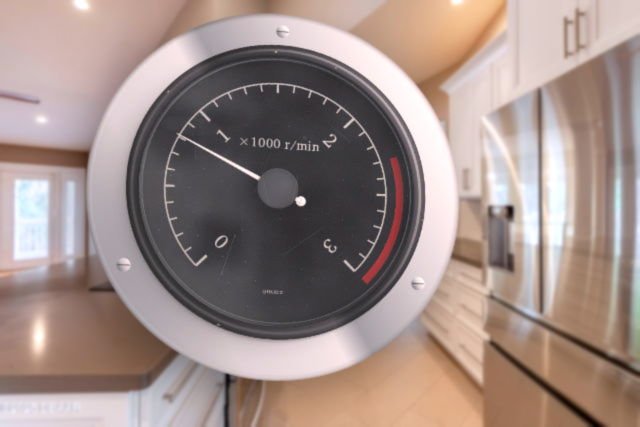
rpm 800
